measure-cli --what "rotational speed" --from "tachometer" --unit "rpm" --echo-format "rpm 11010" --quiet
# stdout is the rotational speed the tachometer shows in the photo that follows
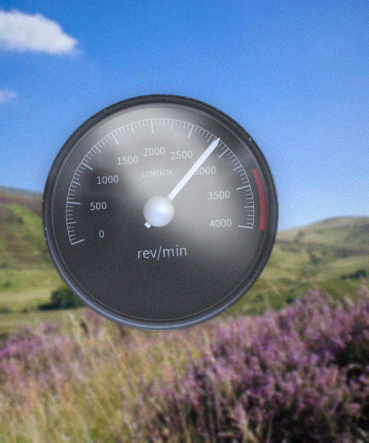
rpm 2850
